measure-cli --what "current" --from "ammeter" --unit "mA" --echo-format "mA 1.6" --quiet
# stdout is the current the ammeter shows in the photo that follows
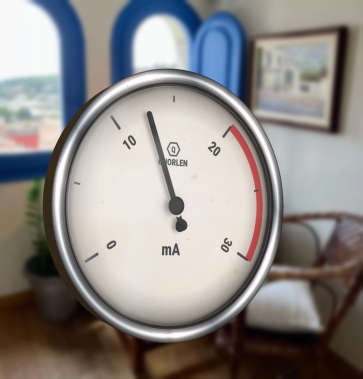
mA 12.5
